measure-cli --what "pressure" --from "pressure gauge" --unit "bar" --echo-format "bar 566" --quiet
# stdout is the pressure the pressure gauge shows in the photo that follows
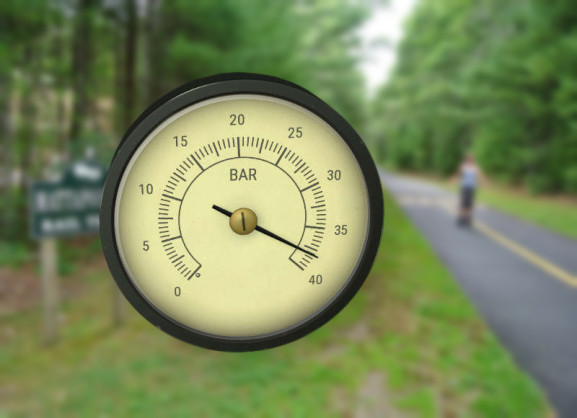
bar 38
